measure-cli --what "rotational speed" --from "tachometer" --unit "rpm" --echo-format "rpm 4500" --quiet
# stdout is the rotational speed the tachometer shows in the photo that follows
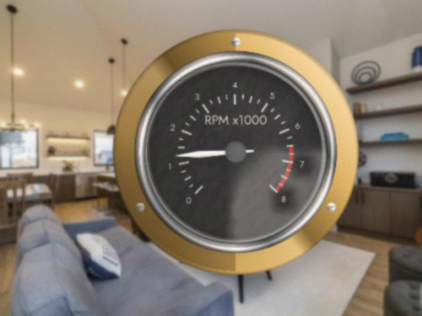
rpm 1250
